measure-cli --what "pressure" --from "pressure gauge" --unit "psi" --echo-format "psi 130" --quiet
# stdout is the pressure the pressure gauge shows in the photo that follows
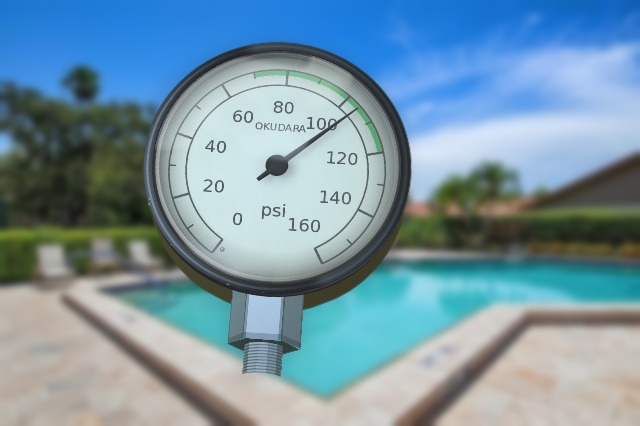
psi 105
